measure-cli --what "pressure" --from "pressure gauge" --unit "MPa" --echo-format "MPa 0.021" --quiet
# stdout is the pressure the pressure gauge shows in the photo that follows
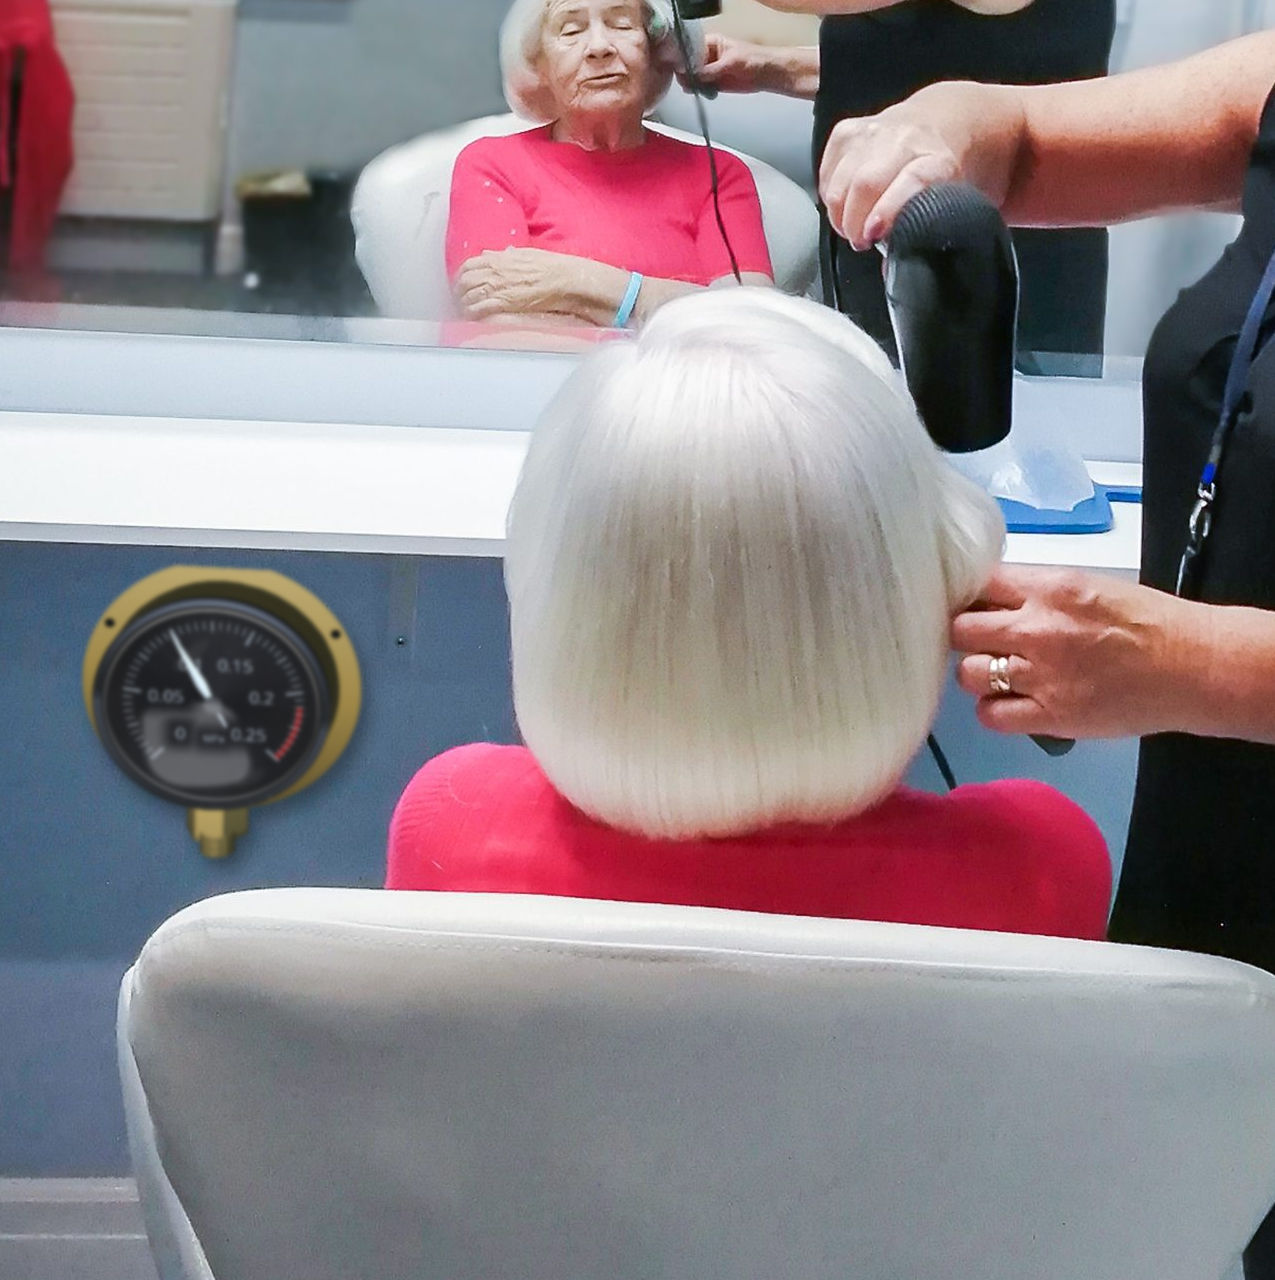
MPa 0.1
